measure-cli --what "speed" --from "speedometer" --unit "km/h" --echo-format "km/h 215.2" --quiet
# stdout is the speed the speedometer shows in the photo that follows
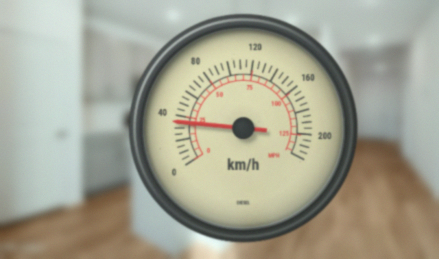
km/h 35
